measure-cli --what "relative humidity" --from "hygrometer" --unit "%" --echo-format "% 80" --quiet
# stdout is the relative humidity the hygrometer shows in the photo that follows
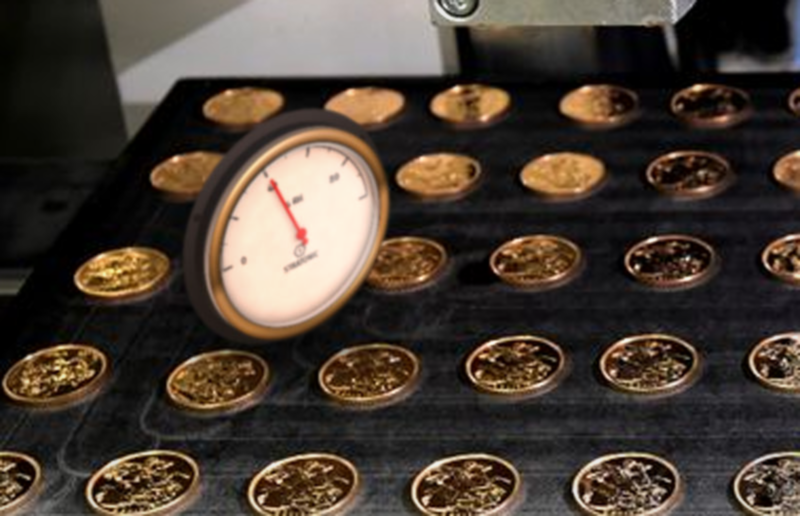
% 40
